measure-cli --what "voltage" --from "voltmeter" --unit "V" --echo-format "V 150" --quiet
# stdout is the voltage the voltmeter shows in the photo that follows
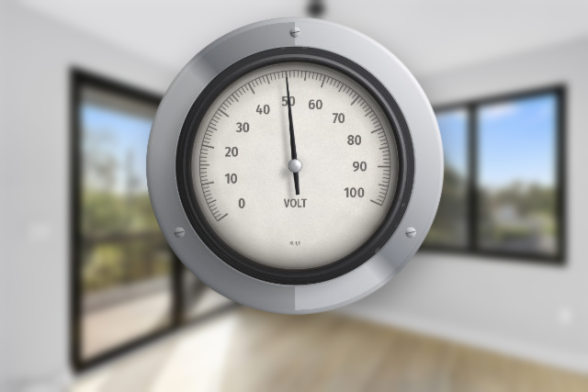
V 50
